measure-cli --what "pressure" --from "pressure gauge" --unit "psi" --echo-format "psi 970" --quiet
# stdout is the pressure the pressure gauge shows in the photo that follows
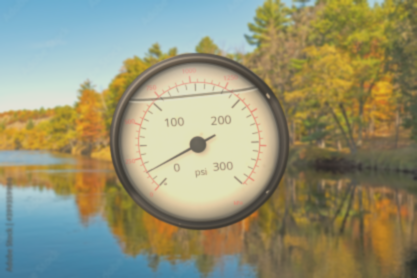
psi 20
